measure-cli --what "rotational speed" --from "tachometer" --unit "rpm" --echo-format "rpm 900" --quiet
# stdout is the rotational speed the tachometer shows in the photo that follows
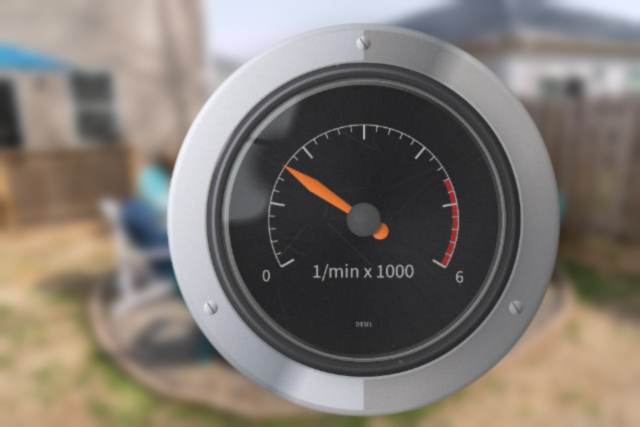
rpm 1600
